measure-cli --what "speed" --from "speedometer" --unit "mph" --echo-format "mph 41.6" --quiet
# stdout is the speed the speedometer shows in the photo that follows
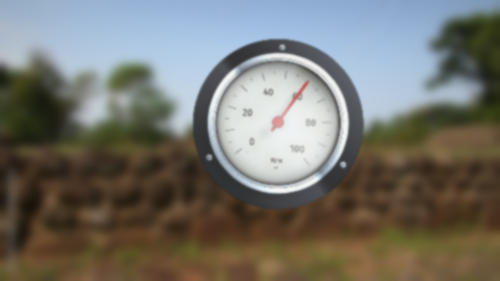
mph 60
